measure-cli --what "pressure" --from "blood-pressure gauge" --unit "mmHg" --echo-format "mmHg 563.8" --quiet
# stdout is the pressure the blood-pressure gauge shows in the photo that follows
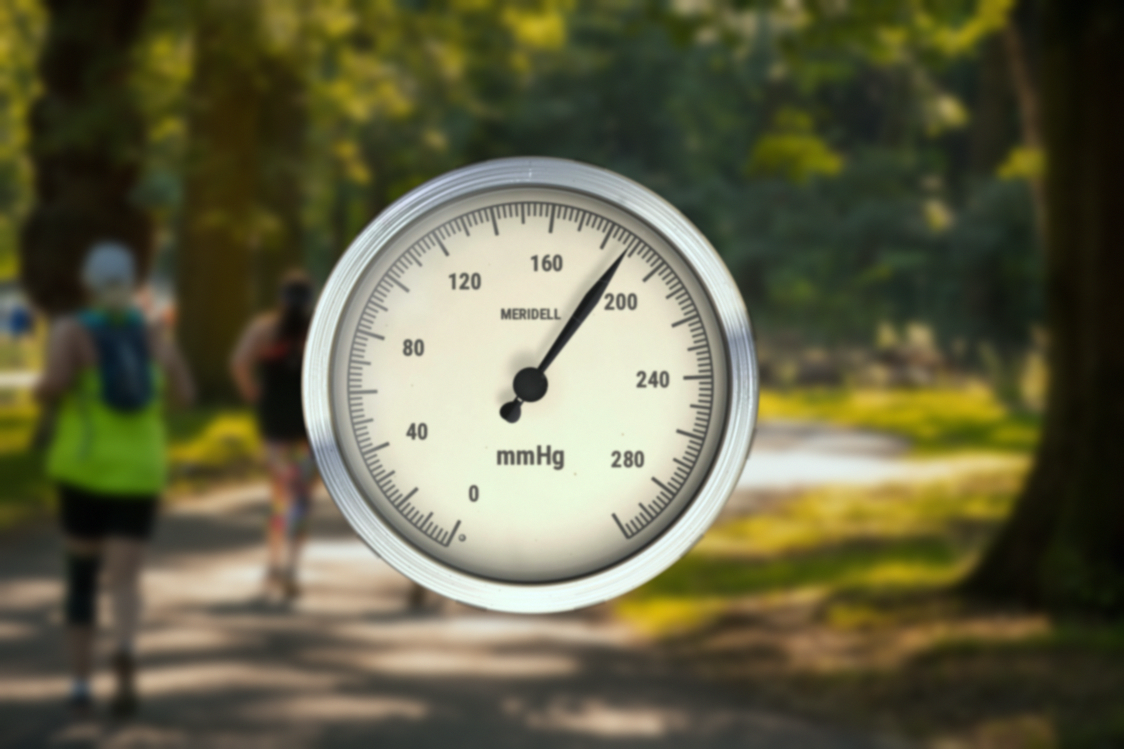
mmHg 188
